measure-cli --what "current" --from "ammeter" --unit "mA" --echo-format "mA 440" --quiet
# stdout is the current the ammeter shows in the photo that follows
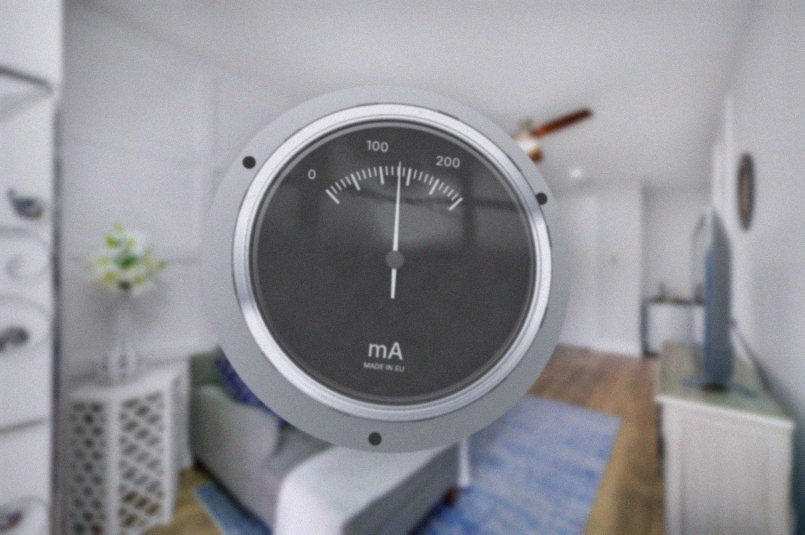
mA 130
